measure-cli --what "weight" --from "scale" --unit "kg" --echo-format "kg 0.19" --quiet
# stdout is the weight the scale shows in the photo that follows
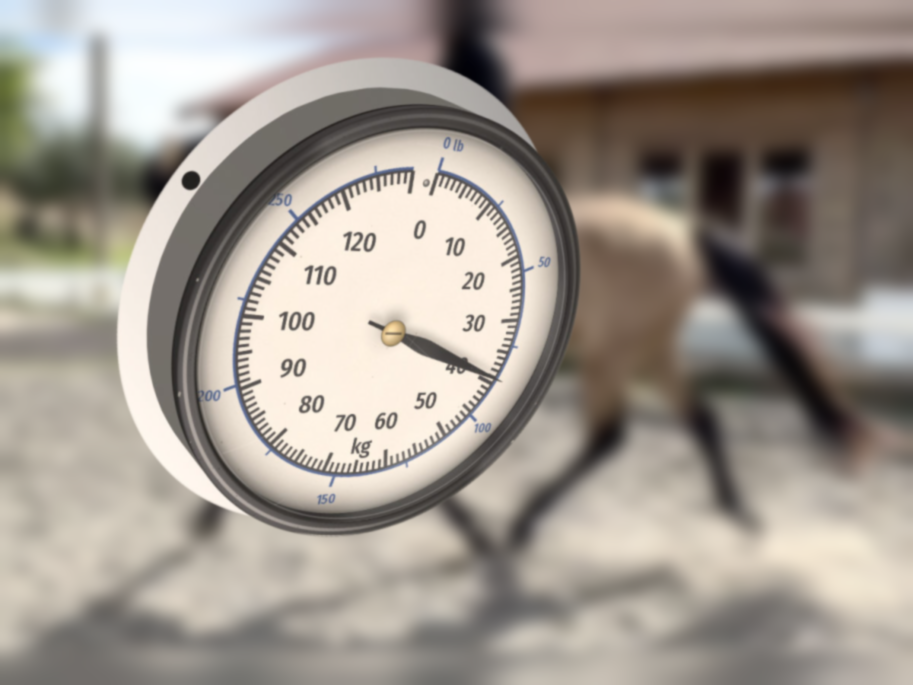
kg 39
